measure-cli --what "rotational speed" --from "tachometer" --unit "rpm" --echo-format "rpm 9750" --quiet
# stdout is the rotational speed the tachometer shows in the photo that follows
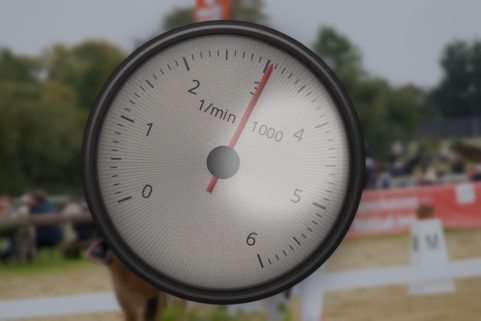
rpm 3050
